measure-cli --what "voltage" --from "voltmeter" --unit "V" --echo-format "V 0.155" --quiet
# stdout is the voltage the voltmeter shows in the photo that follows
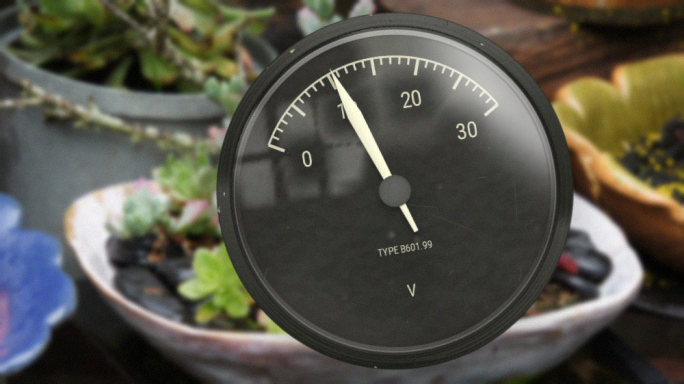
V 10.5
